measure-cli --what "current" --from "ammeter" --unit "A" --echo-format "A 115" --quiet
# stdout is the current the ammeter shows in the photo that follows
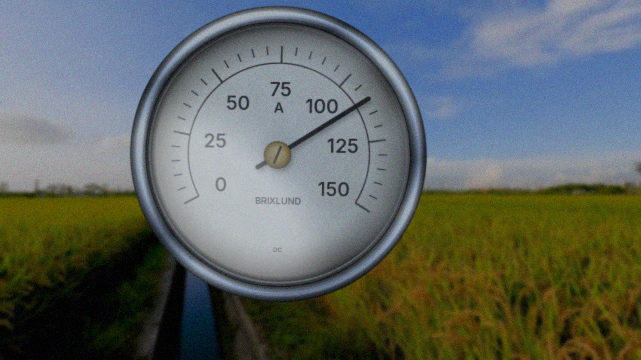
A 110
